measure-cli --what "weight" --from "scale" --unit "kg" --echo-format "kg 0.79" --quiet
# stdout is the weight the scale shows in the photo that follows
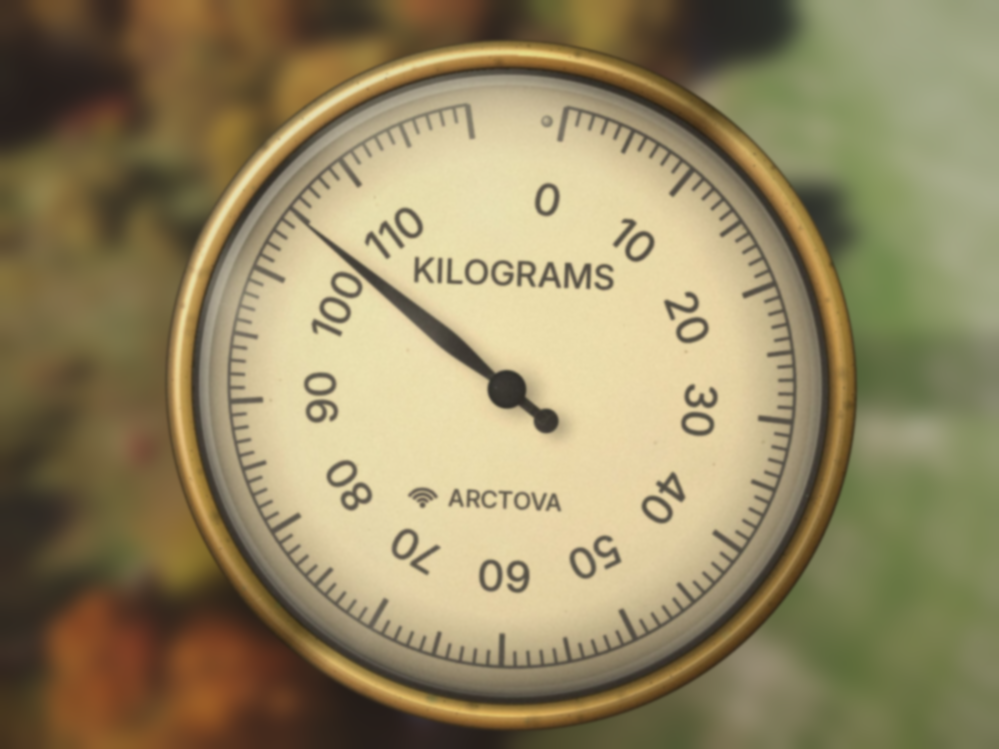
kg 105
